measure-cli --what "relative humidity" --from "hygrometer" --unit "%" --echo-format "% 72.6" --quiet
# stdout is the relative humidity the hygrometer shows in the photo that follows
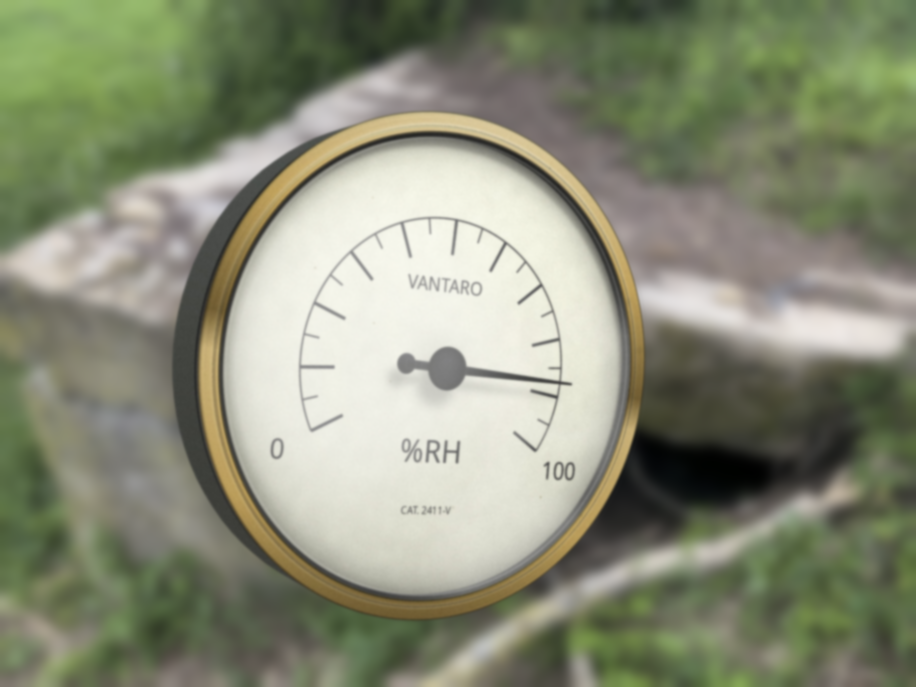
% 87.5
